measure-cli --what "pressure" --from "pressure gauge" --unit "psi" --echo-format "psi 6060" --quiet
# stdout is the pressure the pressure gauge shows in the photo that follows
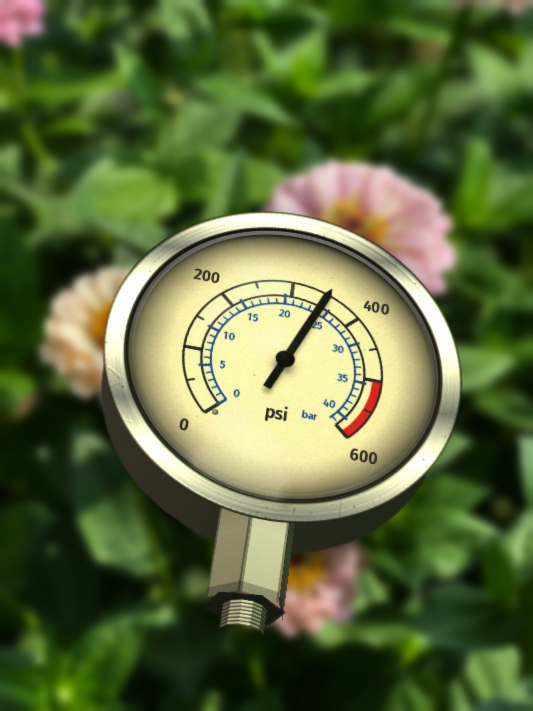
psi 350
